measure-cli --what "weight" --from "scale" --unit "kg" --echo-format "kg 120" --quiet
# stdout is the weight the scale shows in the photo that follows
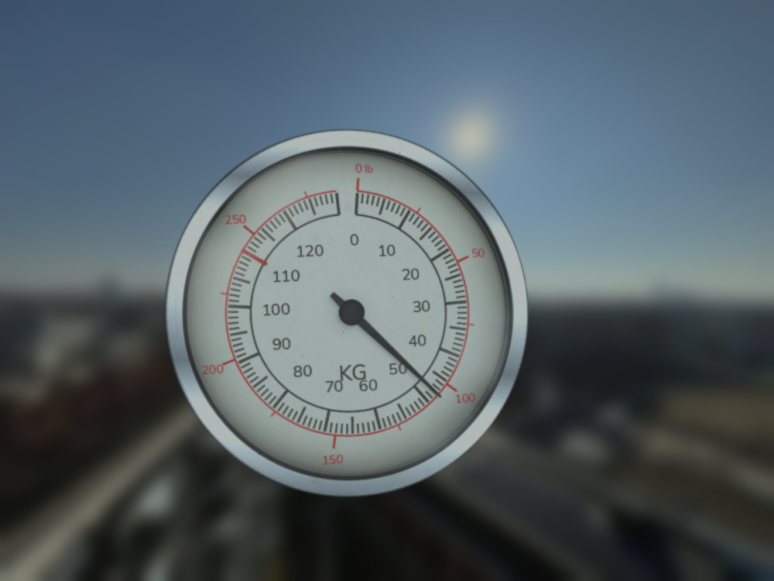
kg 48
